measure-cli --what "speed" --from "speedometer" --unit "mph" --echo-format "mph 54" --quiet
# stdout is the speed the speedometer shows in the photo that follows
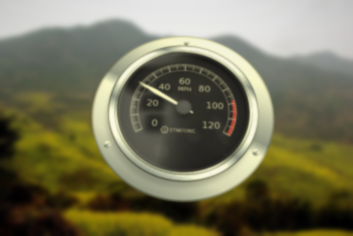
mph 30
